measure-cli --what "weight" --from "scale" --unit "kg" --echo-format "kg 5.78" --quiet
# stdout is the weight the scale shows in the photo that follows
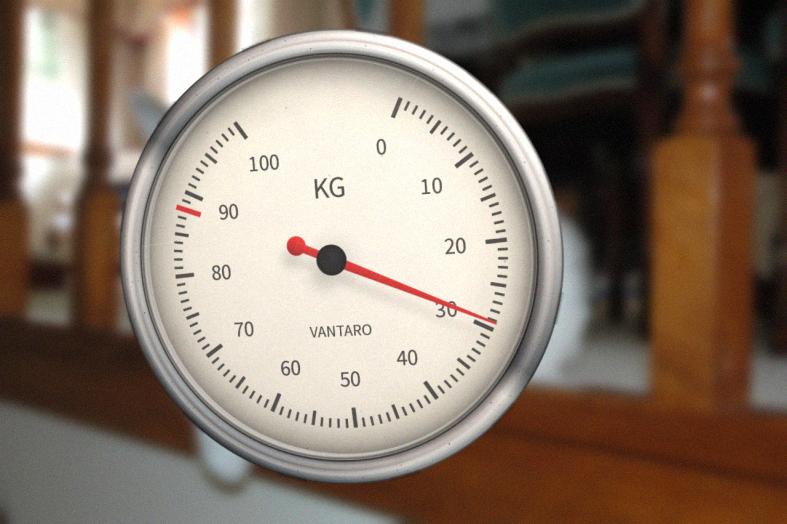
kg 29
